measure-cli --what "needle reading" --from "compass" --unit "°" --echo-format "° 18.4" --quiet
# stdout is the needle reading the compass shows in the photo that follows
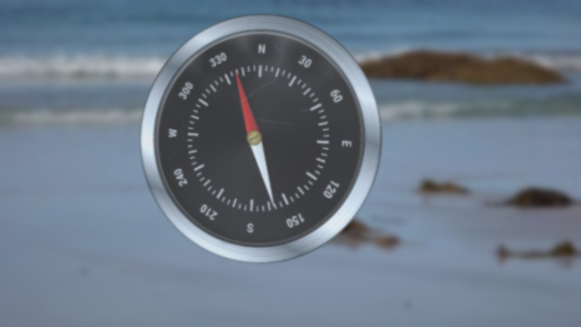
° 340
